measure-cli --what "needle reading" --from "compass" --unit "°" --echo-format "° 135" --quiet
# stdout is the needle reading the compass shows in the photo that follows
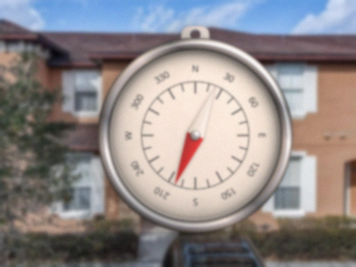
° 202.5
